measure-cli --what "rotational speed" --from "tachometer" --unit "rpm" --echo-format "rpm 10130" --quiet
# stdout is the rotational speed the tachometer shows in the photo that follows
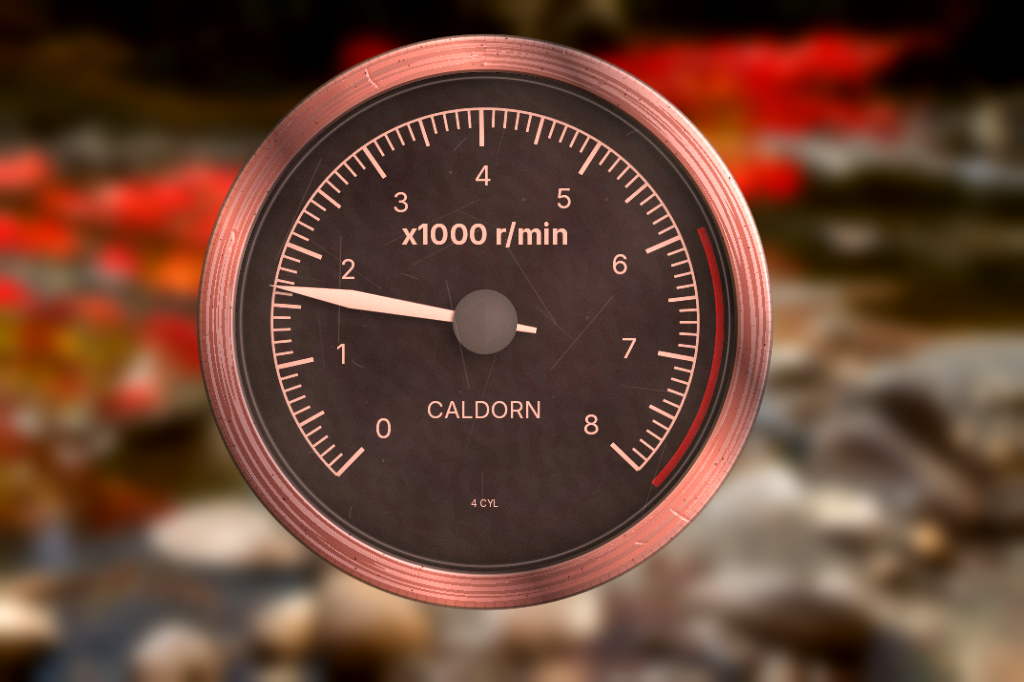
rpm 1650
